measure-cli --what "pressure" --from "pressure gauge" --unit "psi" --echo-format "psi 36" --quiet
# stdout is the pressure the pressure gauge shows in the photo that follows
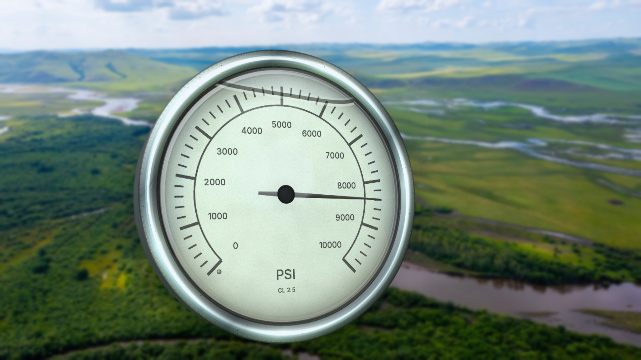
psi 8400
